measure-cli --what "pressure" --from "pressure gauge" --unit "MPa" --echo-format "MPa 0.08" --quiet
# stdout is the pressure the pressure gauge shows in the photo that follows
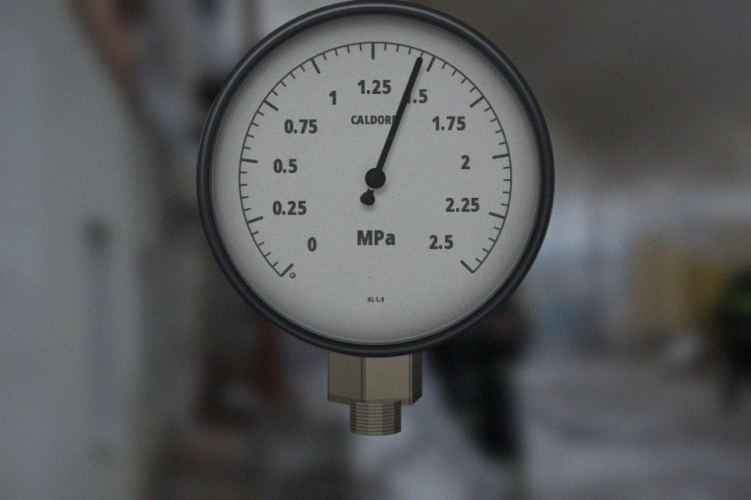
MPa 1.45
